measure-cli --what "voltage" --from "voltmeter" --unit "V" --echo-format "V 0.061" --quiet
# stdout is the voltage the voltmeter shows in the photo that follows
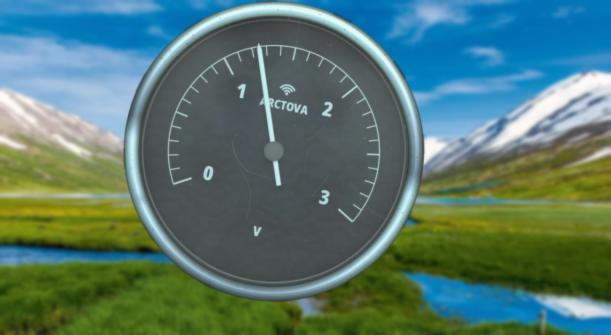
V 1.25
